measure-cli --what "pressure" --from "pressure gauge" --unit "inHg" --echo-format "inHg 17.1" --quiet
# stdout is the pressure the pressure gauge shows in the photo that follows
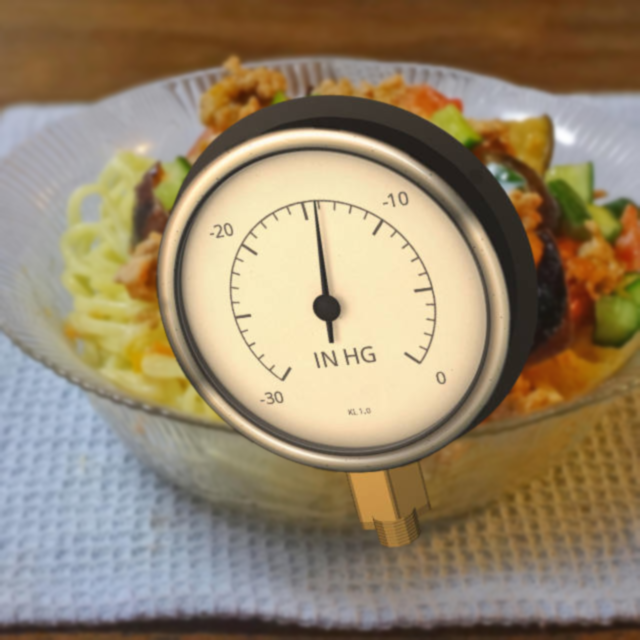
inHg -14
